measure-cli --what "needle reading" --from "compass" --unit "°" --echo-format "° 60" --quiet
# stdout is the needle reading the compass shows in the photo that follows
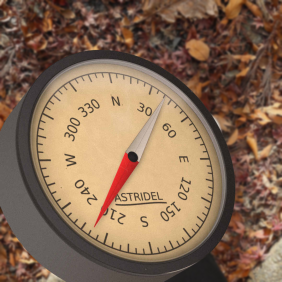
° 220
